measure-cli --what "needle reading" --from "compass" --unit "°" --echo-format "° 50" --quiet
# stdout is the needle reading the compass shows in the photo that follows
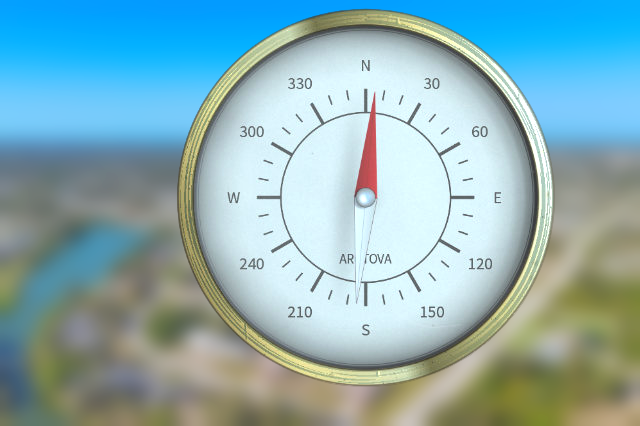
° 5
